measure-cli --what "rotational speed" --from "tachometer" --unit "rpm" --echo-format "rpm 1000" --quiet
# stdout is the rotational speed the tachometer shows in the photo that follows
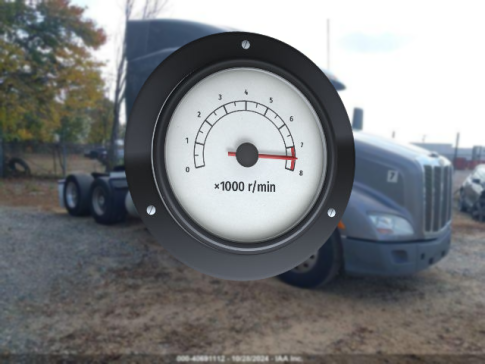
rpm 7500
